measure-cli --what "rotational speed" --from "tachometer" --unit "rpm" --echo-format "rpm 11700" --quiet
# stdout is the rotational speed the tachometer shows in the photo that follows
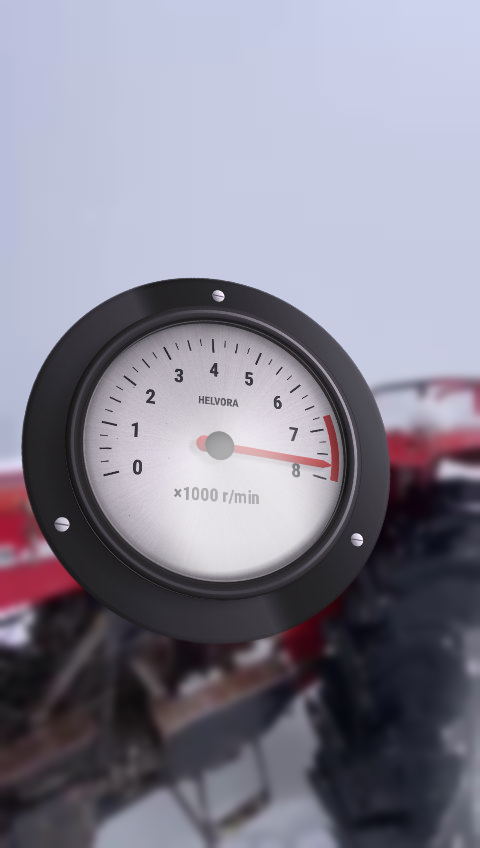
rpm 7750
